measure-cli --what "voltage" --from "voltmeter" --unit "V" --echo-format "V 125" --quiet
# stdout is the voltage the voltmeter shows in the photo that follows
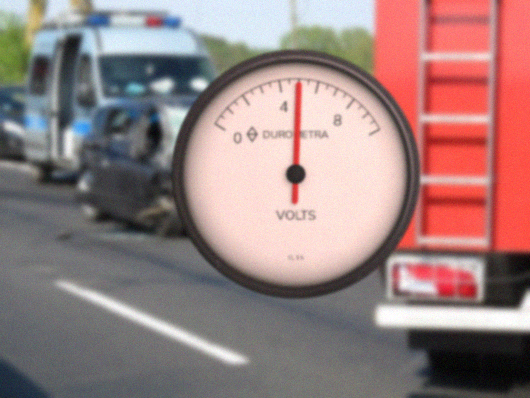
V 5
